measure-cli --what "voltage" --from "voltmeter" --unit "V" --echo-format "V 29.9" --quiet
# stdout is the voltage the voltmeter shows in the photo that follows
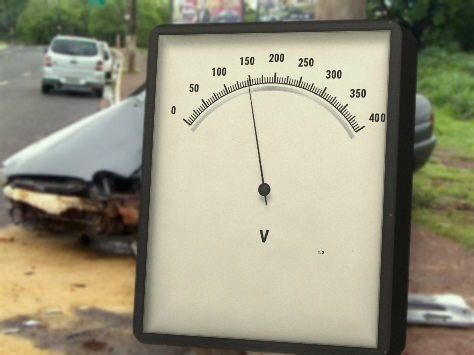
V 150
